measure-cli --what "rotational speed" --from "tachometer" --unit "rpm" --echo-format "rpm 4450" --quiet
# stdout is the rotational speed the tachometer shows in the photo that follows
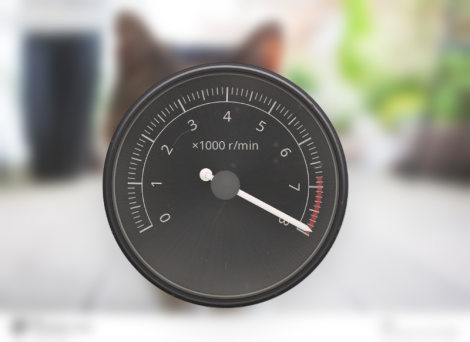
rpm 7900
